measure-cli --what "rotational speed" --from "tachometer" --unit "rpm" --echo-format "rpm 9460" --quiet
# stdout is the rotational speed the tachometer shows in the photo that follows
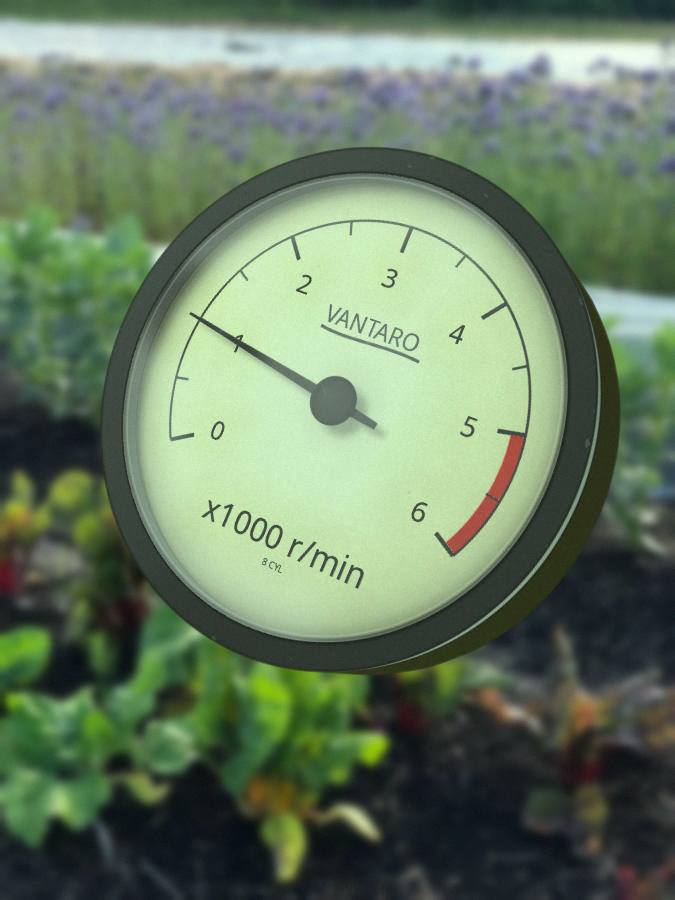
rpm 1000
